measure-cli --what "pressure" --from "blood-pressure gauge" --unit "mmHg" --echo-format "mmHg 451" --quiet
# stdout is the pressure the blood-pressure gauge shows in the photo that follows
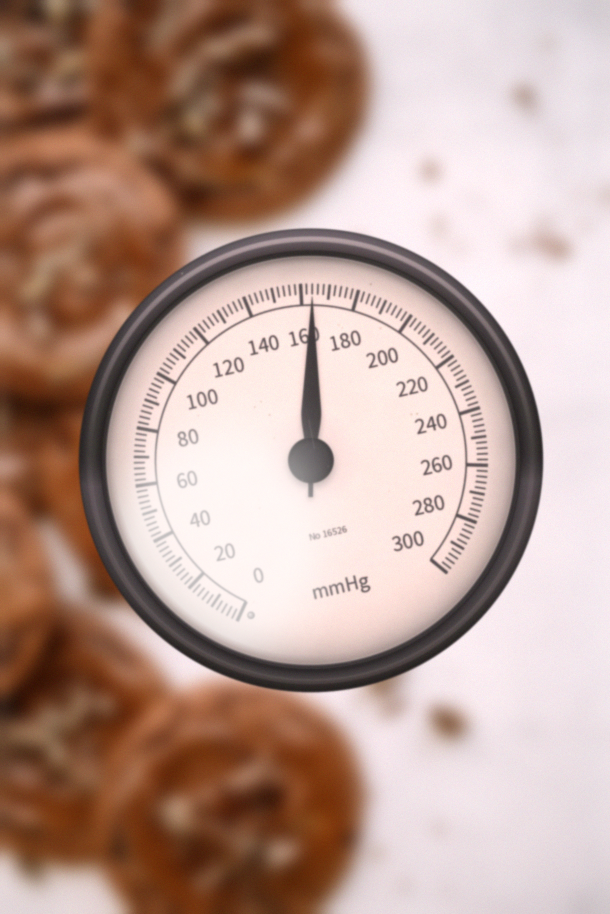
mmHg 164
